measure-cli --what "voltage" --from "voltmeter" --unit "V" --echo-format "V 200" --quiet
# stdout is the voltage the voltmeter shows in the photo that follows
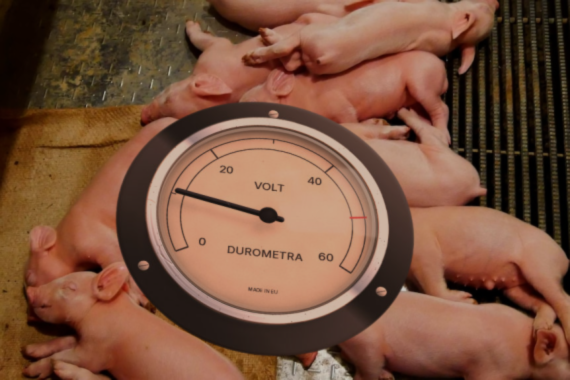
V 10
